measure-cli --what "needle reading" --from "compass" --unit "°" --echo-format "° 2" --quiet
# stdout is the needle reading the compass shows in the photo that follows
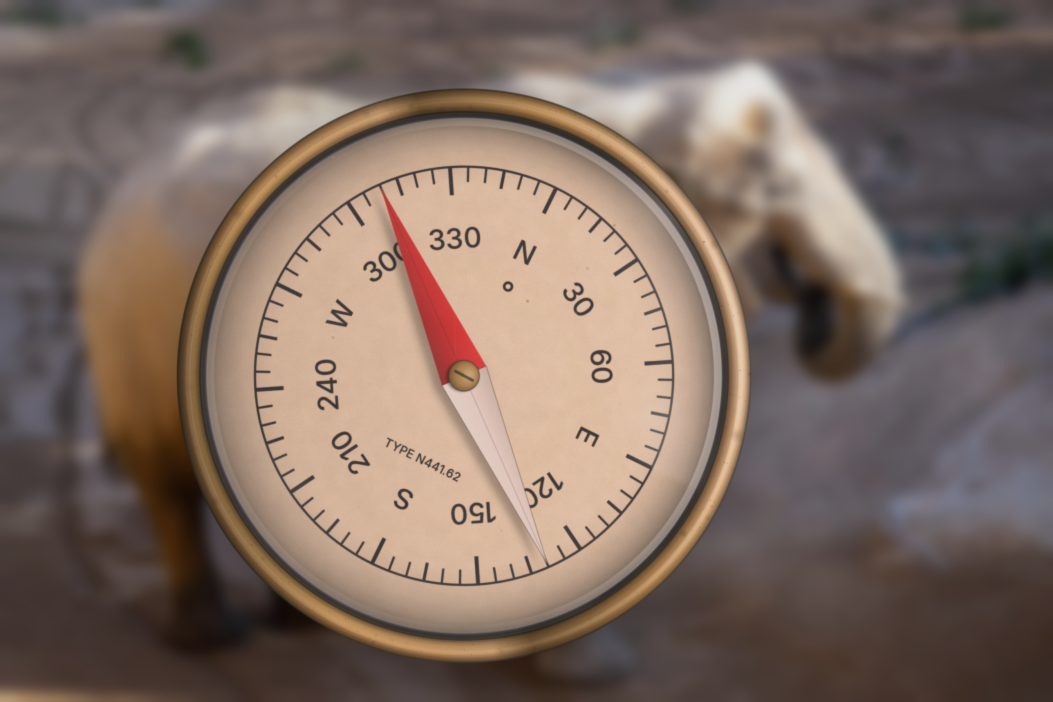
° 310
